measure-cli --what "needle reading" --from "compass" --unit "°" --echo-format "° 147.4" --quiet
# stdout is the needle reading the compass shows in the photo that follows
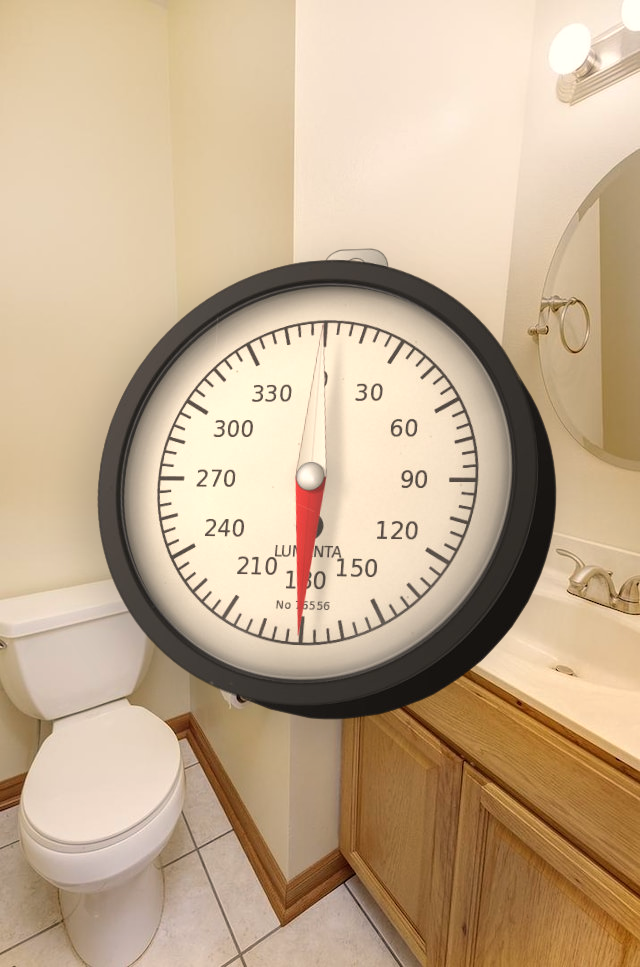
° 180
